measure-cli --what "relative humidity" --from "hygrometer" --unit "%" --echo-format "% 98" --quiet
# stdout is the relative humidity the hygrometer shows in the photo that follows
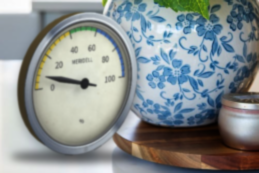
% 8
